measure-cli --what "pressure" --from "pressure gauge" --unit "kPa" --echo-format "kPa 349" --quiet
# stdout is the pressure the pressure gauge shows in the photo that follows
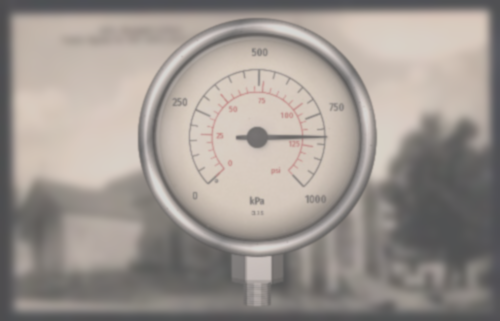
kPa 825
